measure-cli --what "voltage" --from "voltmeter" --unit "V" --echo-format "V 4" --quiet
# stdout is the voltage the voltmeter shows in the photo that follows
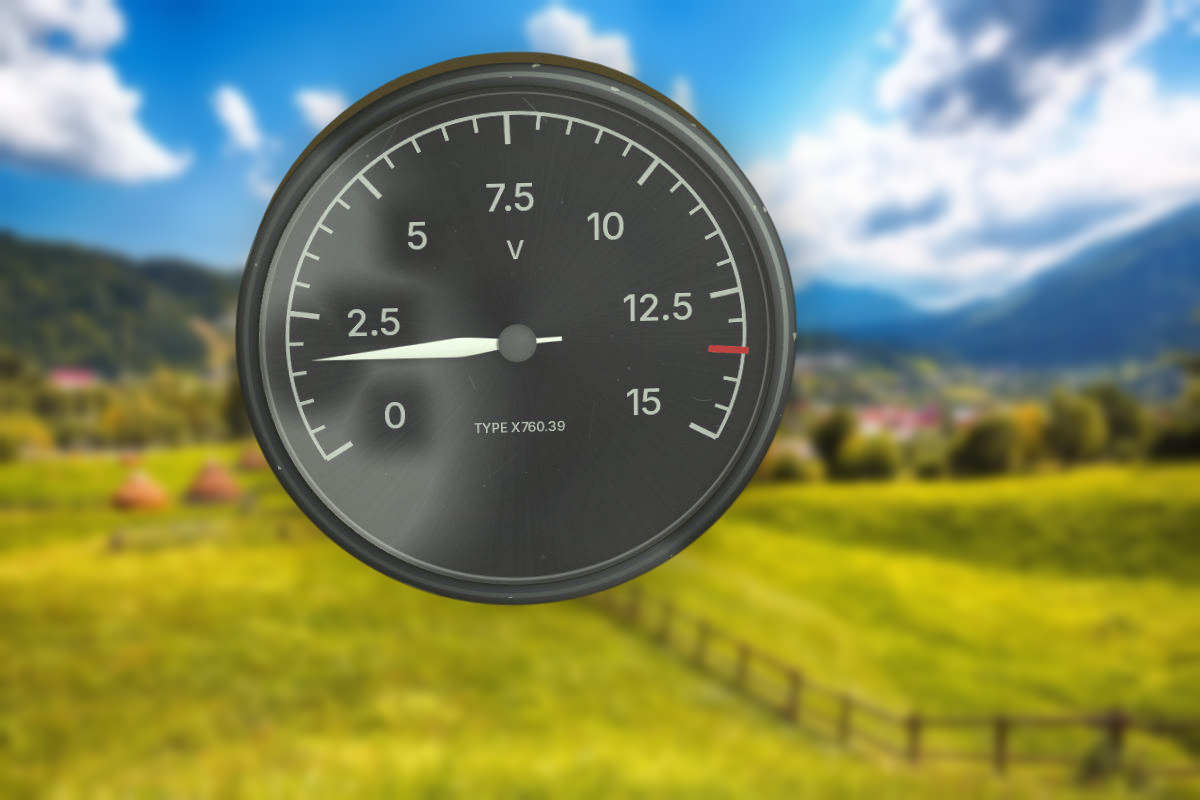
V 1.75
